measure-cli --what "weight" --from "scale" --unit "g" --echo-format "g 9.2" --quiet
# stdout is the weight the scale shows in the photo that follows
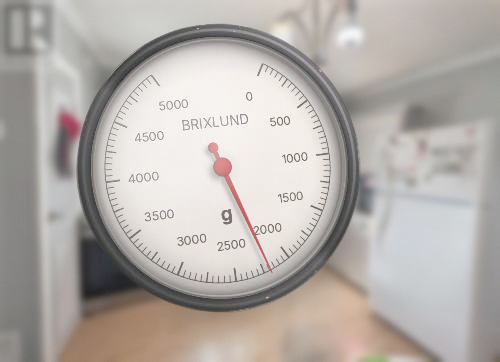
g 2200
